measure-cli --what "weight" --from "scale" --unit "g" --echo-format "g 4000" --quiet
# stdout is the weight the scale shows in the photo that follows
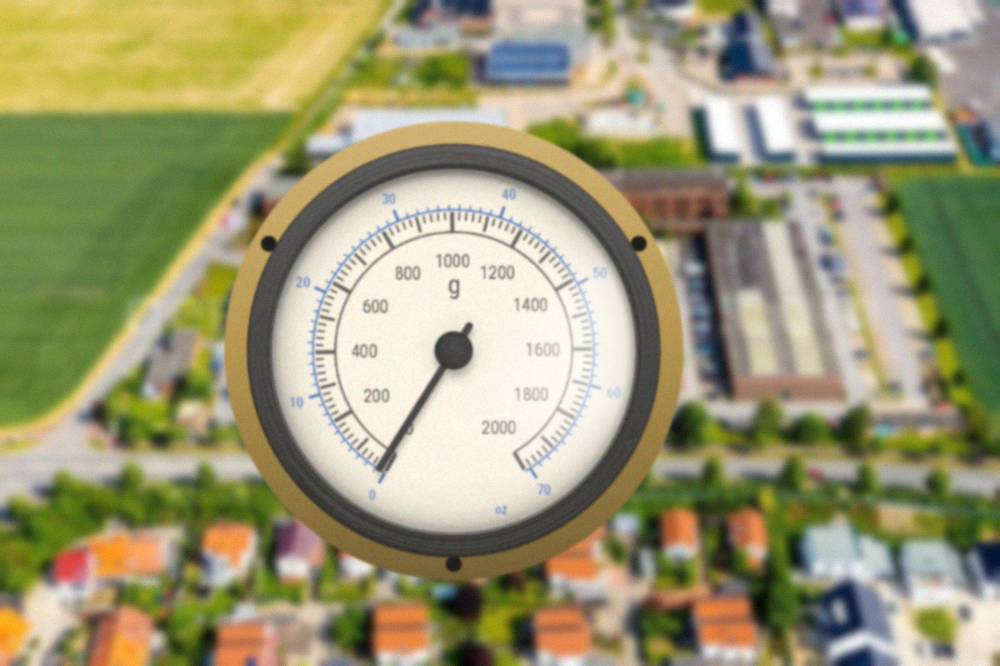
g 20
